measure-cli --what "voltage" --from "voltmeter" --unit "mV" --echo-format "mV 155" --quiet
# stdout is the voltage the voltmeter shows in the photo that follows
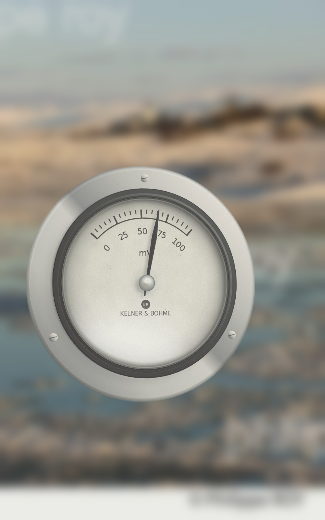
mV 65
